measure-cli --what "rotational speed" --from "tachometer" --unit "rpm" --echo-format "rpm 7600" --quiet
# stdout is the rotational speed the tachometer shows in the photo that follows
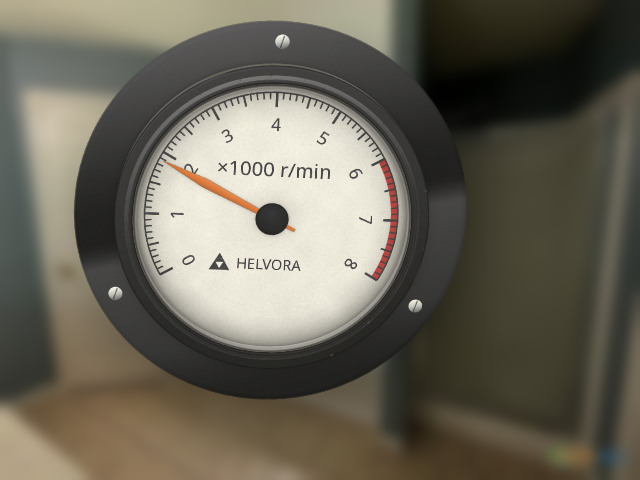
rpm 1900
